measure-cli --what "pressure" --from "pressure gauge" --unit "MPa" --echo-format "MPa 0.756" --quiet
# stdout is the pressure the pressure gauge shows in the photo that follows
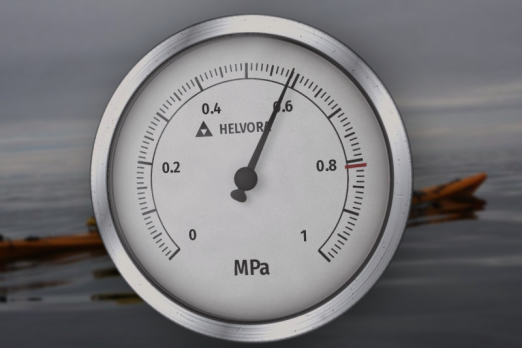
MPa 0.59
